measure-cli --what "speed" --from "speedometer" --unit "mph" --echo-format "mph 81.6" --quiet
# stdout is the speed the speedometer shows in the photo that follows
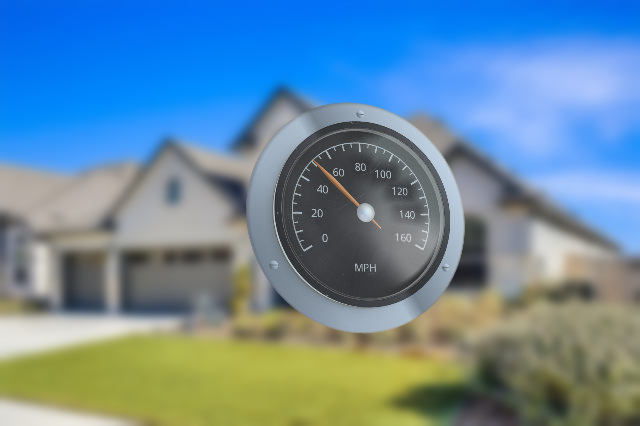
mph 50
